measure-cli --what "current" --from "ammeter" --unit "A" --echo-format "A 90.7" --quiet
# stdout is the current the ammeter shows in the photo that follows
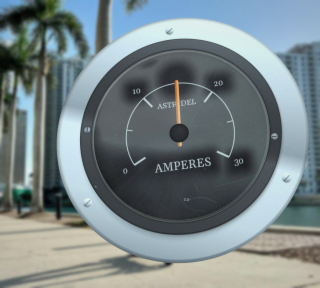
A 15
